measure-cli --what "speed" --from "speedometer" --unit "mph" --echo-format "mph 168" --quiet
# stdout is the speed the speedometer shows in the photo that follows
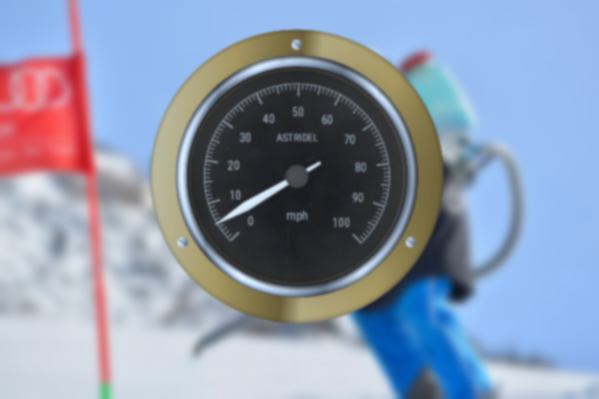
mph 5
